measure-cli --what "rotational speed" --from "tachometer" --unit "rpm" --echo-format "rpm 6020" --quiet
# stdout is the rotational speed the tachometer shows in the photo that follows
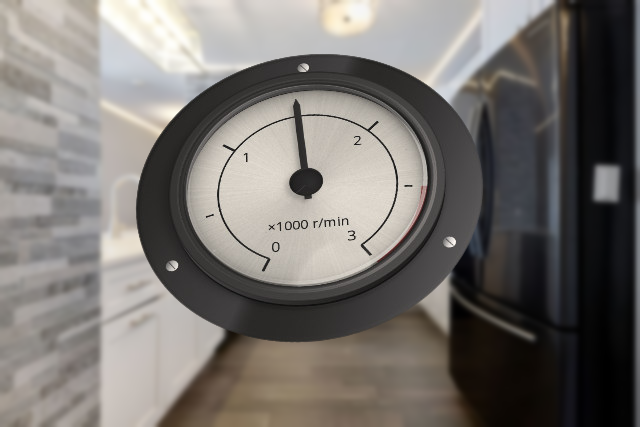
rpm 1500
